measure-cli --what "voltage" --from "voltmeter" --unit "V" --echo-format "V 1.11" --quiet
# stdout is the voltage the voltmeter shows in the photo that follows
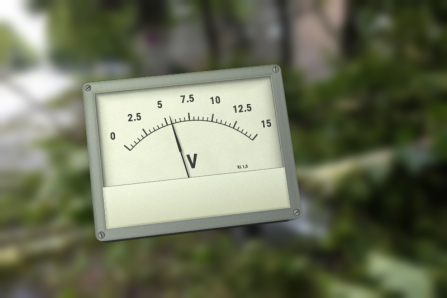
V 5.5
